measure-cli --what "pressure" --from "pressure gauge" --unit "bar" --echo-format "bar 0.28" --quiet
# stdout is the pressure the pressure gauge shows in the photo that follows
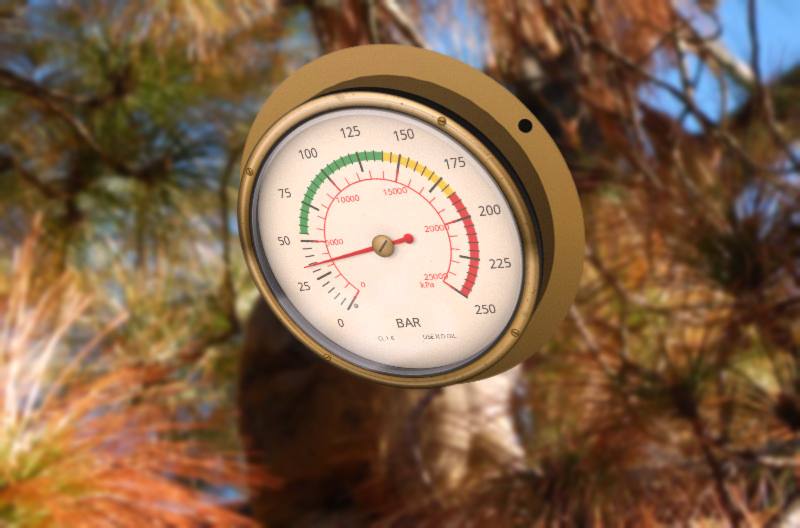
bar 35
